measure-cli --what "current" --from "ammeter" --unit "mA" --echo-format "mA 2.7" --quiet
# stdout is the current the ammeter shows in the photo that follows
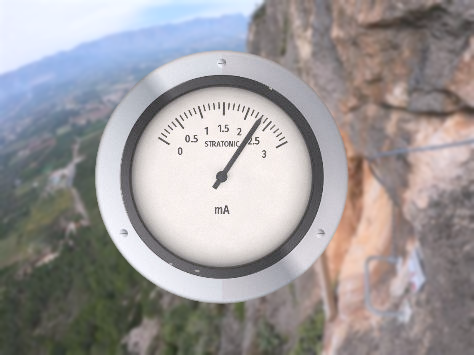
mA 2.3
